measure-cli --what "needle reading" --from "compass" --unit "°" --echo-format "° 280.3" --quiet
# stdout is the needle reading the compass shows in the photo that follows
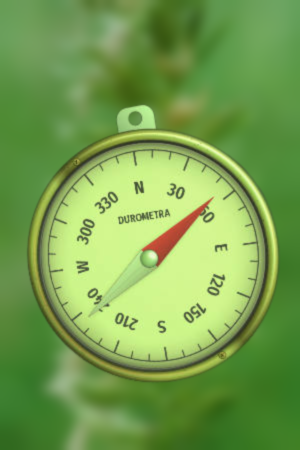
° 55
